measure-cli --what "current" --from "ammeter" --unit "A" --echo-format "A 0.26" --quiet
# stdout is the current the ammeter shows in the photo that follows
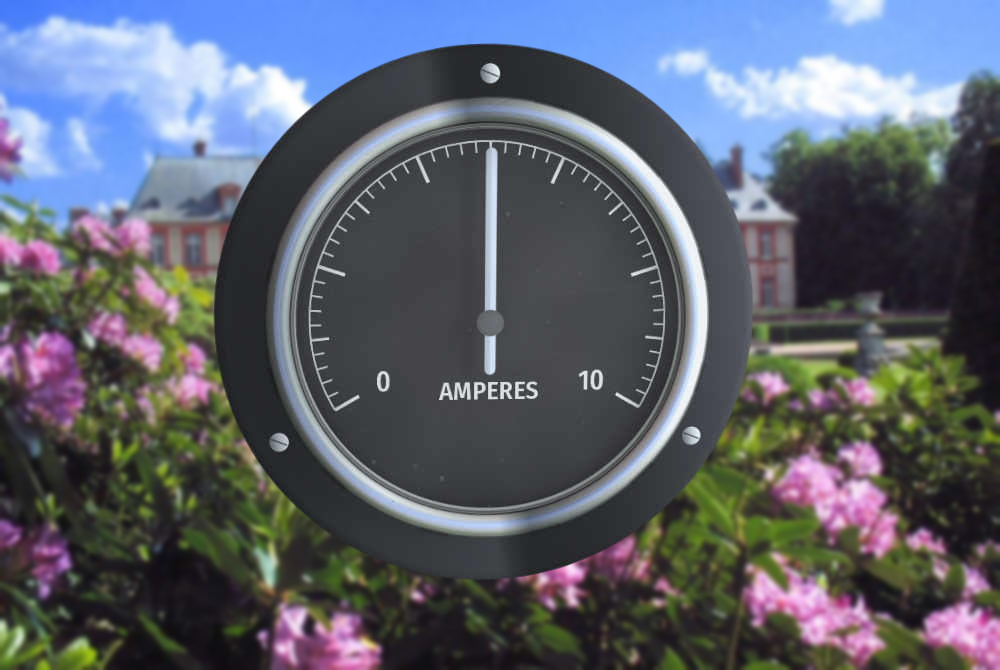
A 5
